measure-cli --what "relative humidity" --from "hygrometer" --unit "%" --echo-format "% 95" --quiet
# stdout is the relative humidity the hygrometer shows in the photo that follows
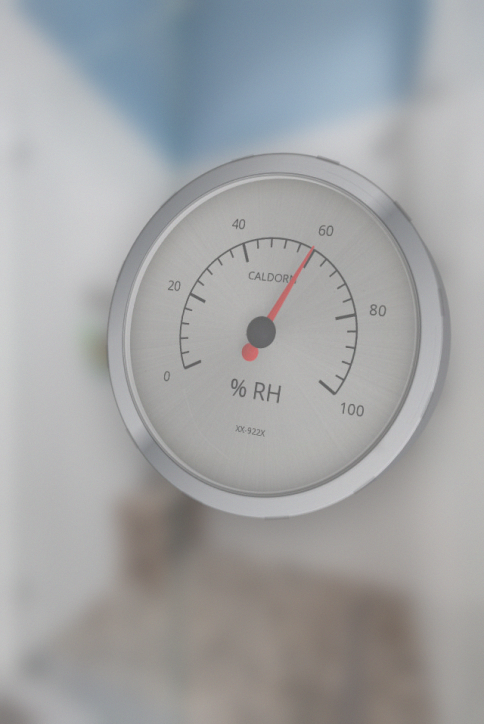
% 60
